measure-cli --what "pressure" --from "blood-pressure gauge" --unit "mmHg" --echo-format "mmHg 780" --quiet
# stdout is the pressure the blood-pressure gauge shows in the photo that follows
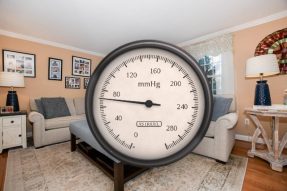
mmHg 70
